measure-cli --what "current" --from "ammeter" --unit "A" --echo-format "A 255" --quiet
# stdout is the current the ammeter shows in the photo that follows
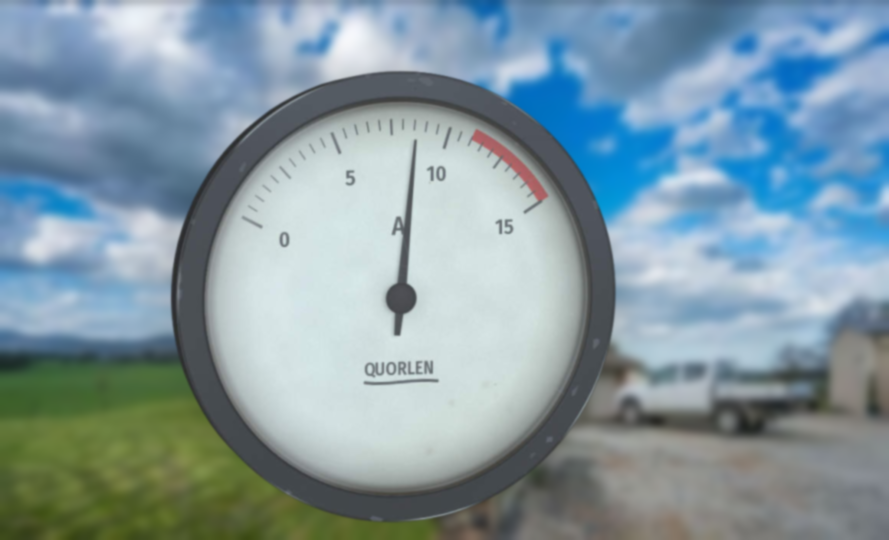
A 8.5
